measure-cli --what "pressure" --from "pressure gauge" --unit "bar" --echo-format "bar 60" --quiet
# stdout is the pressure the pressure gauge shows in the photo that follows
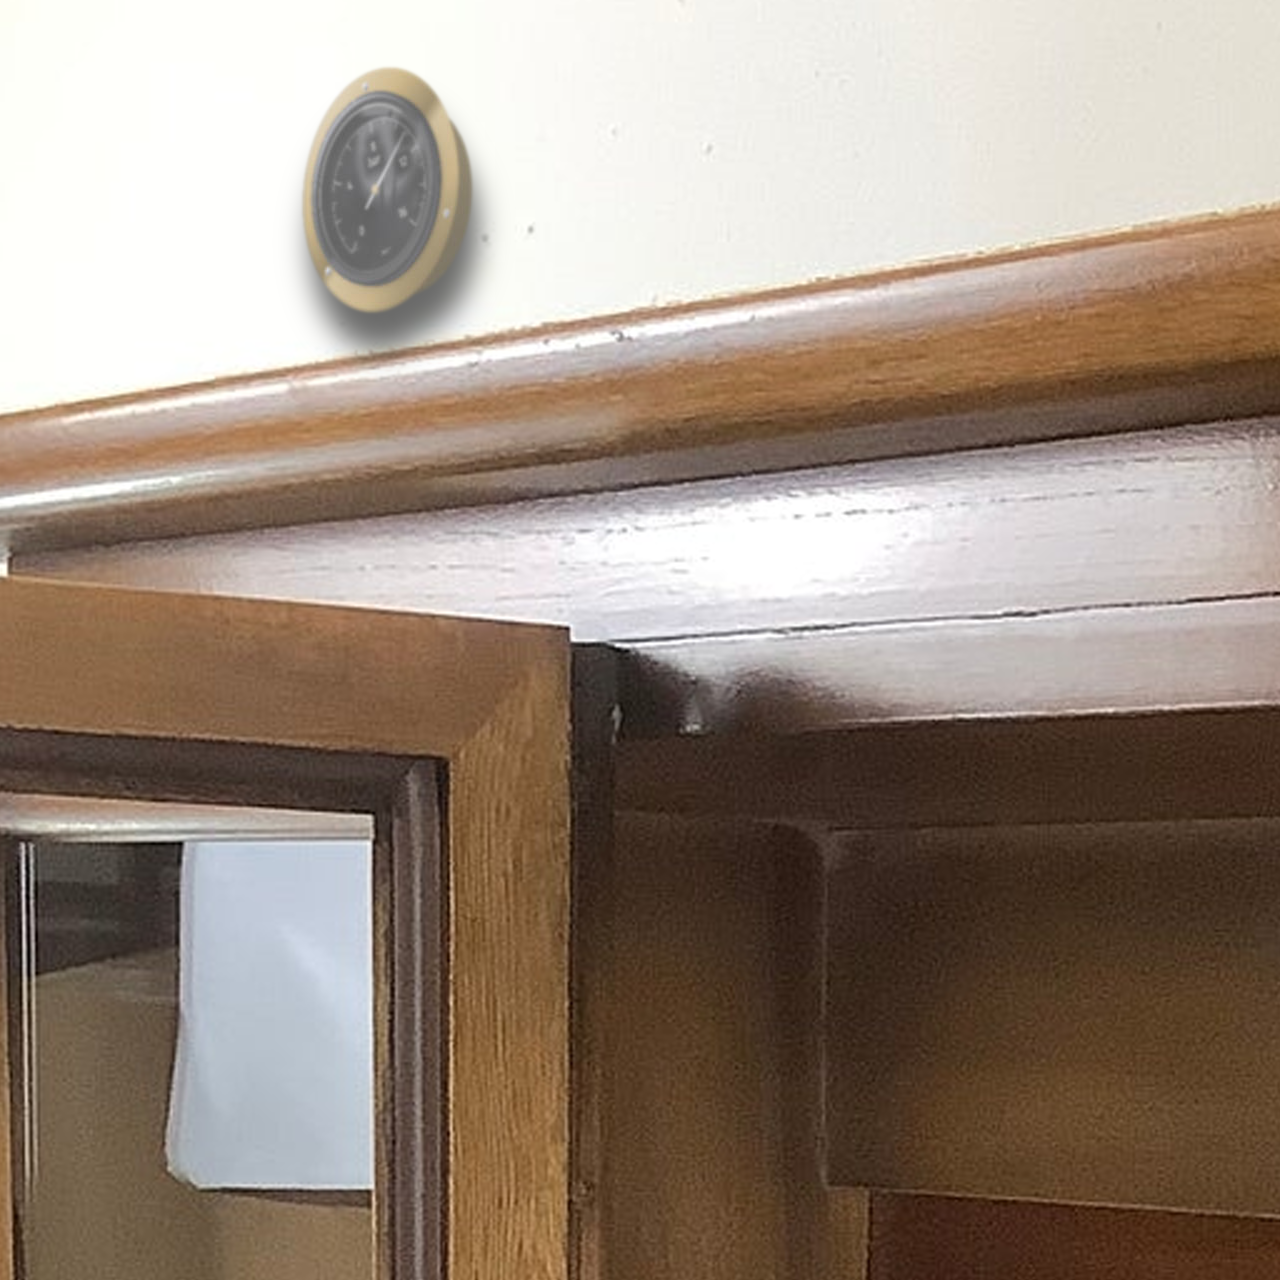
bar 11
